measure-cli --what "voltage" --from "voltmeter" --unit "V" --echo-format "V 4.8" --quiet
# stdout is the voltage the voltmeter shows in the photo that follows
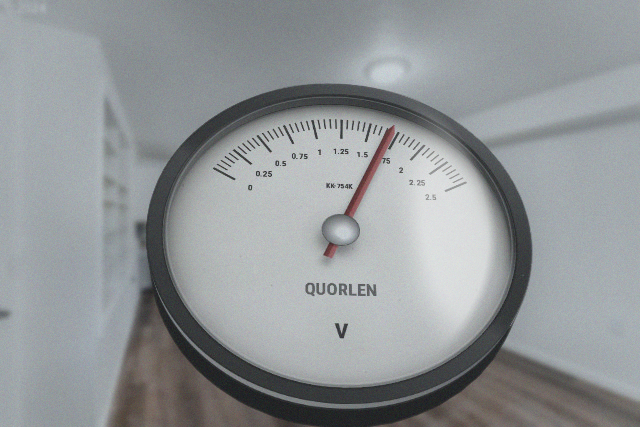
V 1.7
